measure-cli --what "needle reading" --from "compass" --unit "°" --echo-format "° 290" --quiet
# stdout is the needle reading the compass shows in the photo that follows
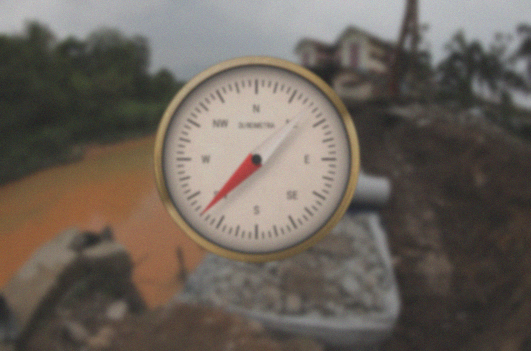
° 225
